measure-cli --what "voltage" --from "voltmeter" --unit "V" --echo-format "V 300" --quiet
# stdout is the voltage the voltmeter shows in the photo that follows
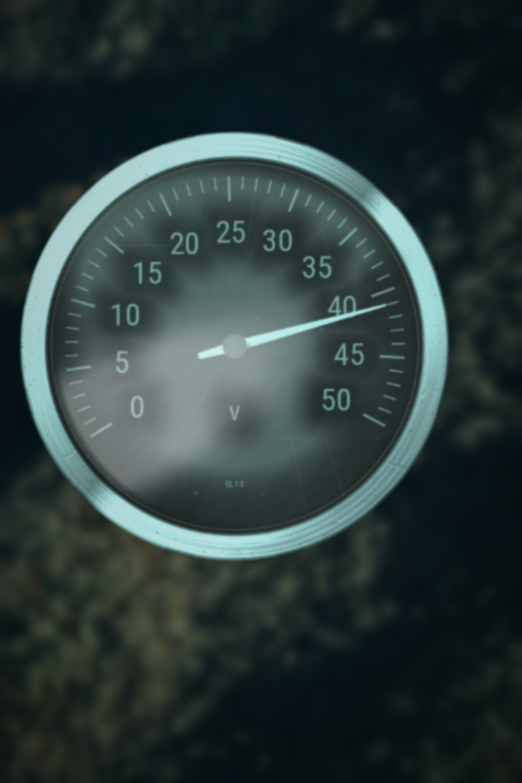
V 41
